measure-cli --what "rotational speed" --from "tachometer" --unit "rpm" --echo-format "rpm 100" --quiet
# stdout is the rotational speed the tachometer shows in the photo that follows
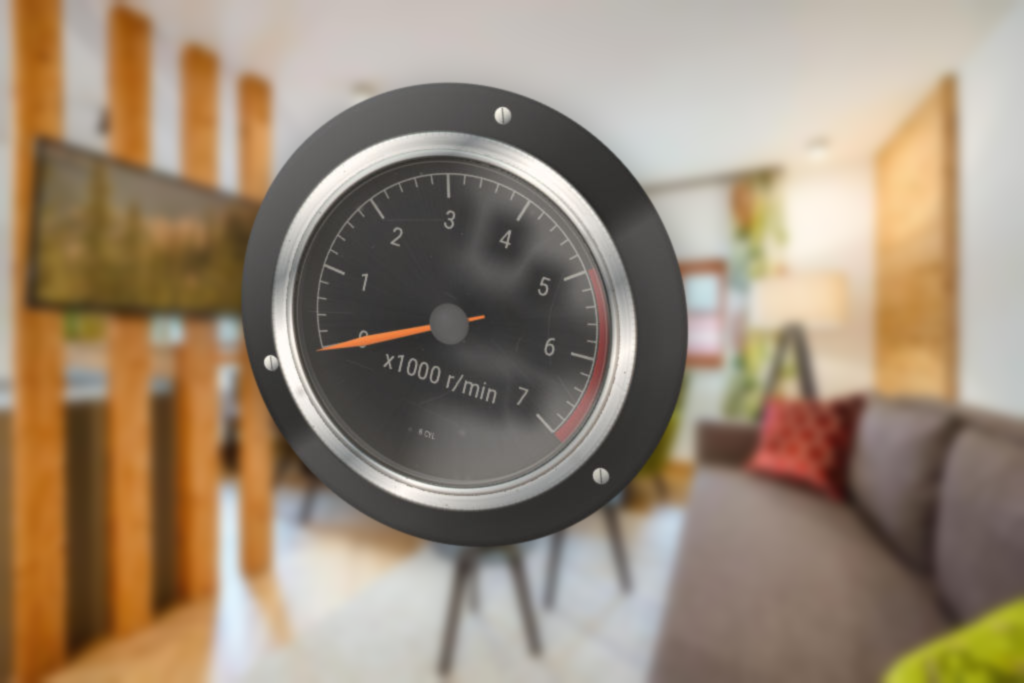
rpm 0
